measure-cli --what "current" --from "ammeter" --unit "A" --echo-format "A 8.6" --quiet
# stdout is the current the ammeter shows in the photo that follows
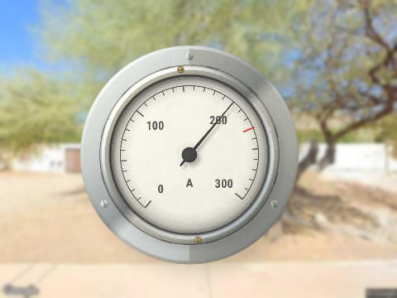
A 200
